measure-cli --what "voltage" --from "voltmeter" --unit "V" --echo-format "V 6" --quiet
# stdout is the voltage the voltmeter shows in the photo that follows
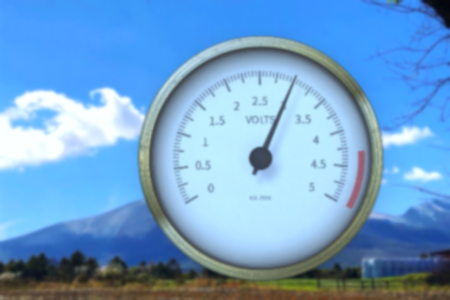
V 3
